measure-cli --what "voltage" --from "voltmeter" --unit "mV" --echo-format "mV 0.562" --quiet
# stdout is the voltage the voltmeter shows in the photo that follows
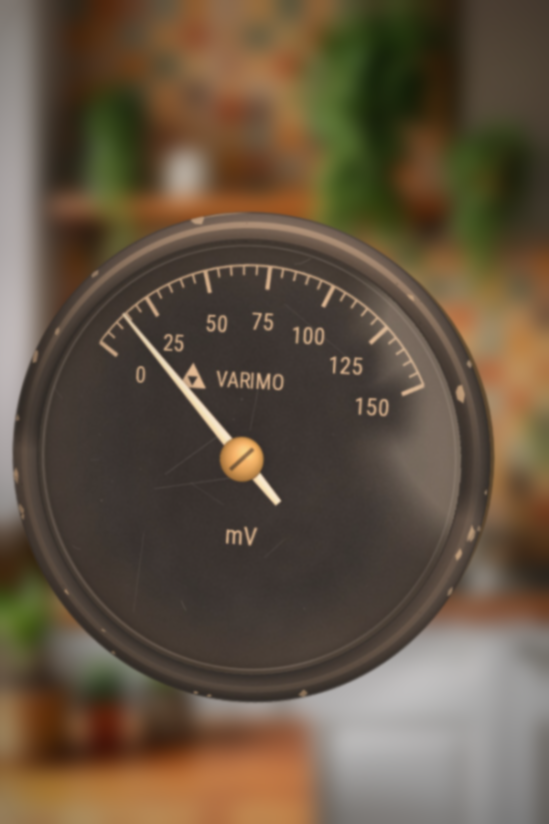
mV 15
